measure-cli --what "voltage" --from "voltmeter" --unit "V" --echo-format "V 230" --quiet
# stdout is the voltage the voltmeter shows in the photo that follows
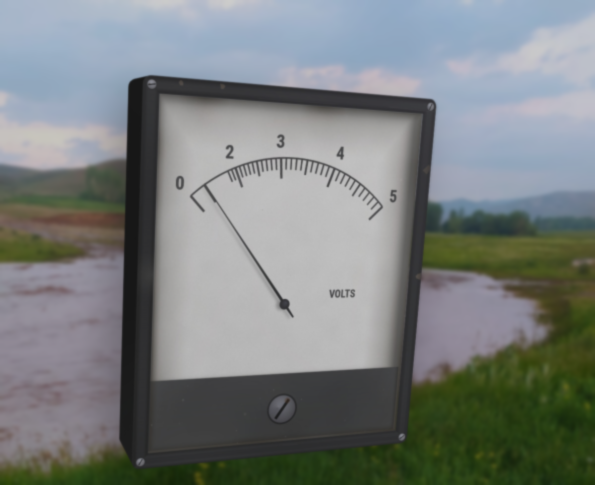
V 1
